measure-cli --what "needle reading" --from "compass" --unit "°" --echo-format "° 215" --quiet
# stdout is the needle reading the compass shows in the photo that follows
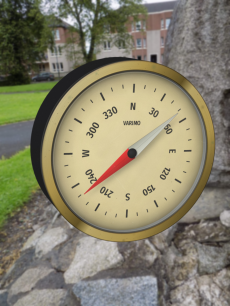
° 230
